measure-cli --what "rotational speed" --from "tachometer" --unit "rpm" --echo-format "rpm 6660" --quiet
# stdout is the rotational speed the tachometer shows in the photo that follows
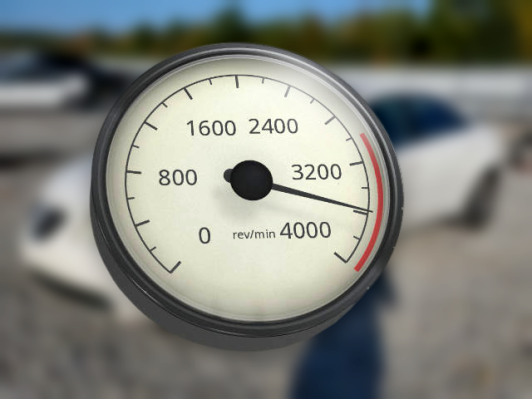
rpm 3600
